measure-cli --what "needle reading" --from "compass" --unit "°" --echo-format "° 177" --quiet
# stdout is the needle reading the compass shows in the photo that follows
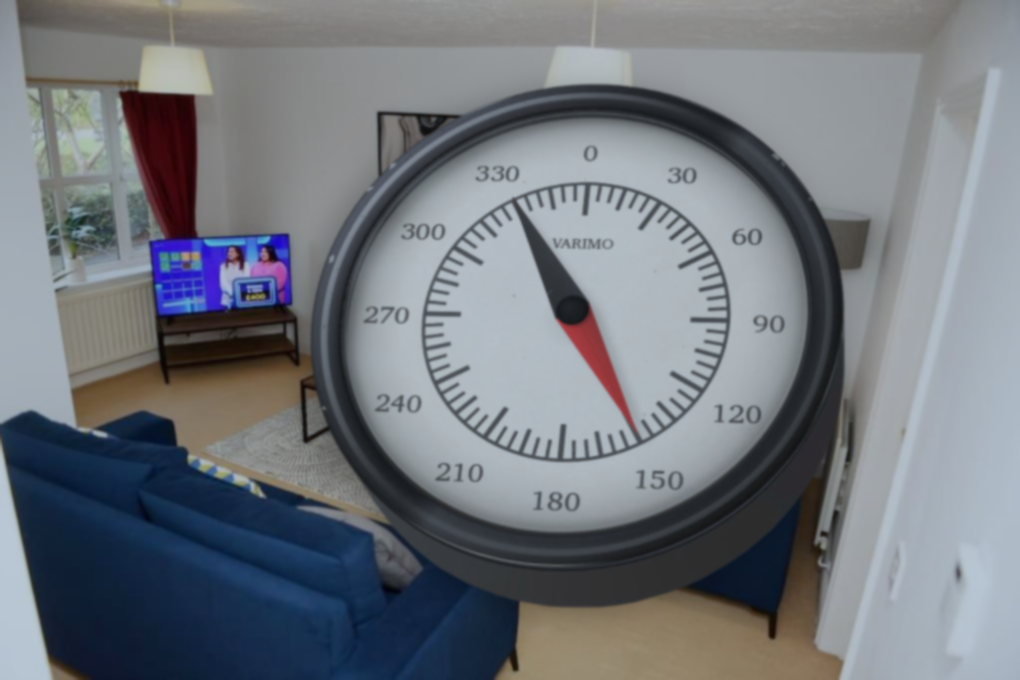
° 150
